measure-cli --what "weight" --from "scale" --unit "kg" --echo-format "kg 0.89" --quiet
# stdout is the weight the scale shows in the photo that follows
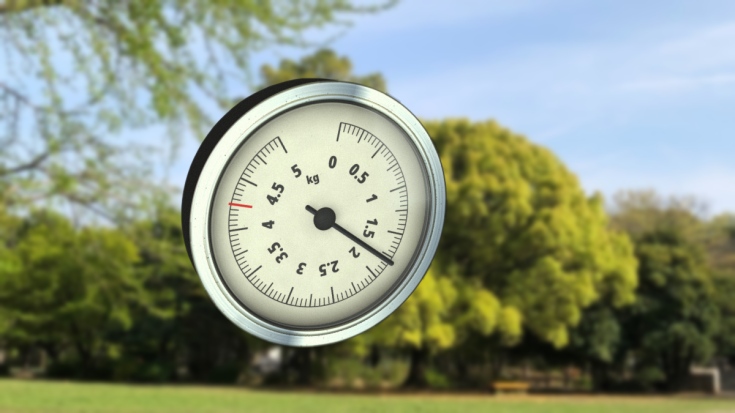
kg 1.8
